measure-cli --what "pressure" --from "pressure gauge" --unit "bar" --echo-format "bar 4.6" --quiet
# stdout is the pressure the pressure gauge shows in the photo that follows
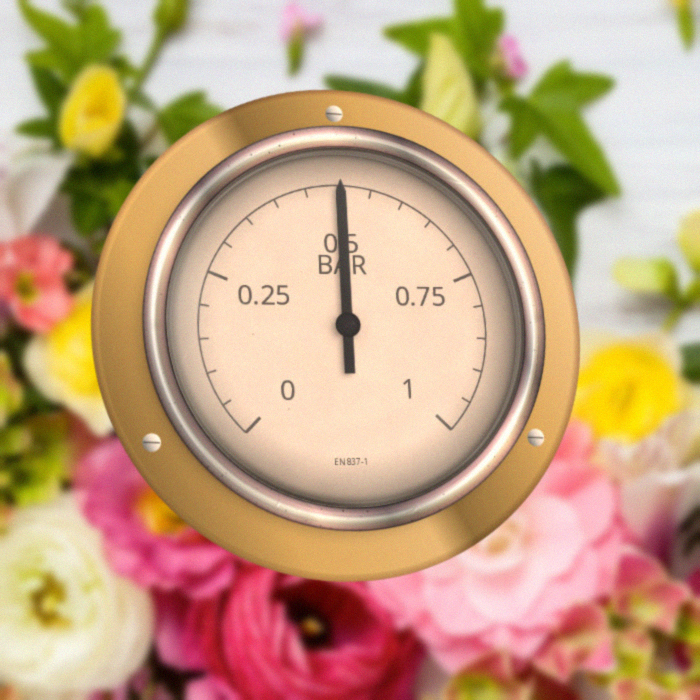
bar 0.5
